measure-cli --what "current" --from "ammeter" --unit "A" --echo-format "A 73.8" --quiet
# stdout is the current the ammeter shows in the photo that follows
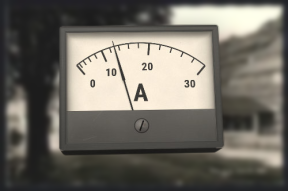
A 13
